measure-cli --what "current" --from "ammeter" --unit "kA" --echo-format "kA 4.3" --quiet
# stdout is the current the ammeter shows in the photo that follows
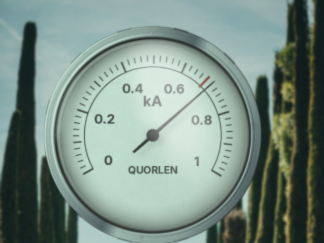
kA 0.7
